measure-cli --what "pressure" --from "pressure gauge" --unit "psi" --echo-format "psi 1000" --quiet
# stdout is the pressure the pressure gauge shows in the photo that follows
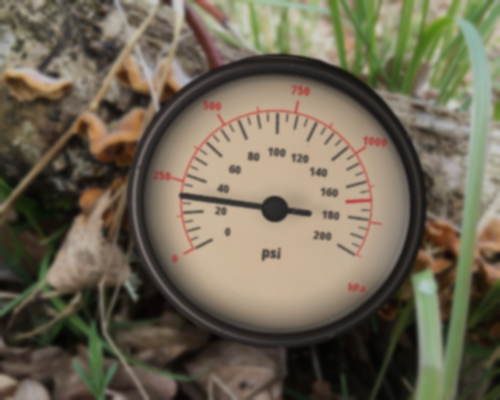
psi 30
